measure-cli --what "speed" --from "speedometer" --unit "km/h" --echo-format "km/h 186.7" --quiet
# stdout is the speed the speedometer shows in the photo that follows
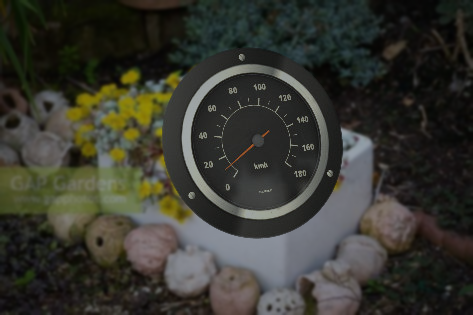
km/h 10
